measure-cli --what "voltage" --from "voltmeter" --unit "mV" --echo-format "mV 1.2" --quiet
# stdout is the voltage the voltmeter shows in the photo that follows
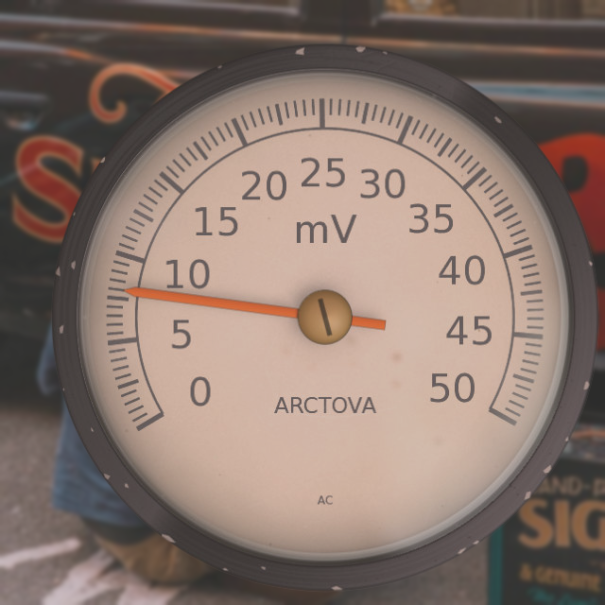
mV 8
